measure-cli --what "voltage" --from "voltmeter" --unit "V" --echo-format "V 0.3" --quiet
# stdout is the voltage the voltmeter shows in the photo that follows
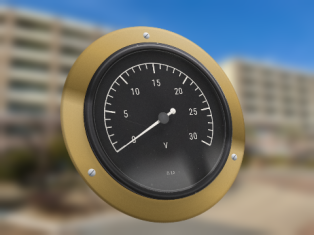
V 0
